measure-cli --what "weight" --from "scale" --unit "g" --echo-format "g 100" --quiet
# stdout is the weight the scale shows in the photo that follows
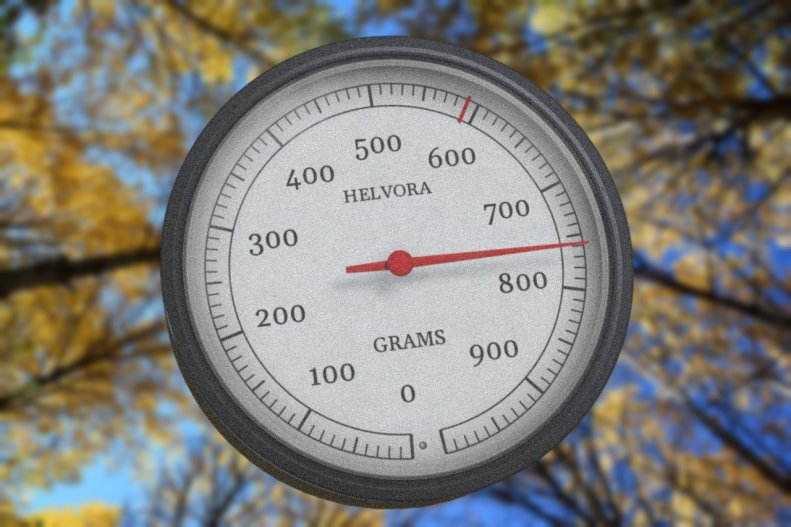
g 760
